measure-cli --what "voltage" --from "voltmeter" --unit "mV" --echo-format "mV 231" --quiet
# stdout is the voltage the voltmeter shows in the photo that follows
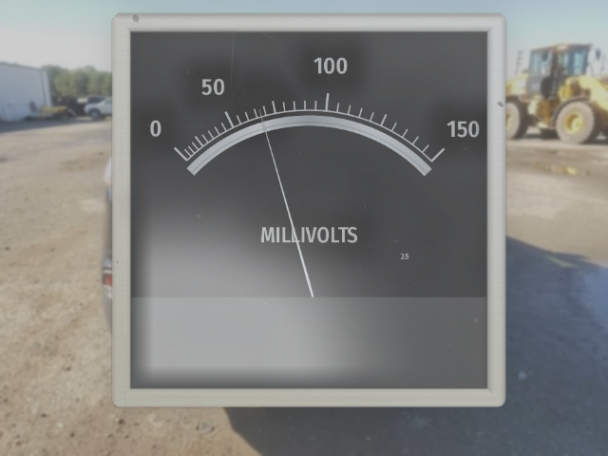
mV 67.5
